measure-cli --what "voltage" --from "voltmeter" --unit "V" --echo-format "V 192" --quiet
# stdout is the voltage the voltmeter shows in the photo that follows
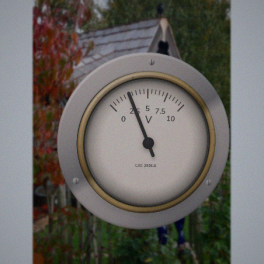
V 2.5
